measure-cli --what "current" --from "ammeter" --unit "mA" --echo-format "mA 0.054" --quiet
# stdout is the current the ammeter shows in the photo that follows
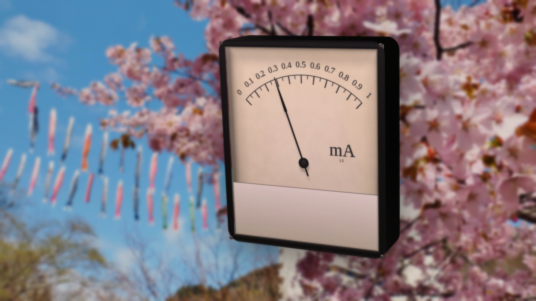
mA 0.3
